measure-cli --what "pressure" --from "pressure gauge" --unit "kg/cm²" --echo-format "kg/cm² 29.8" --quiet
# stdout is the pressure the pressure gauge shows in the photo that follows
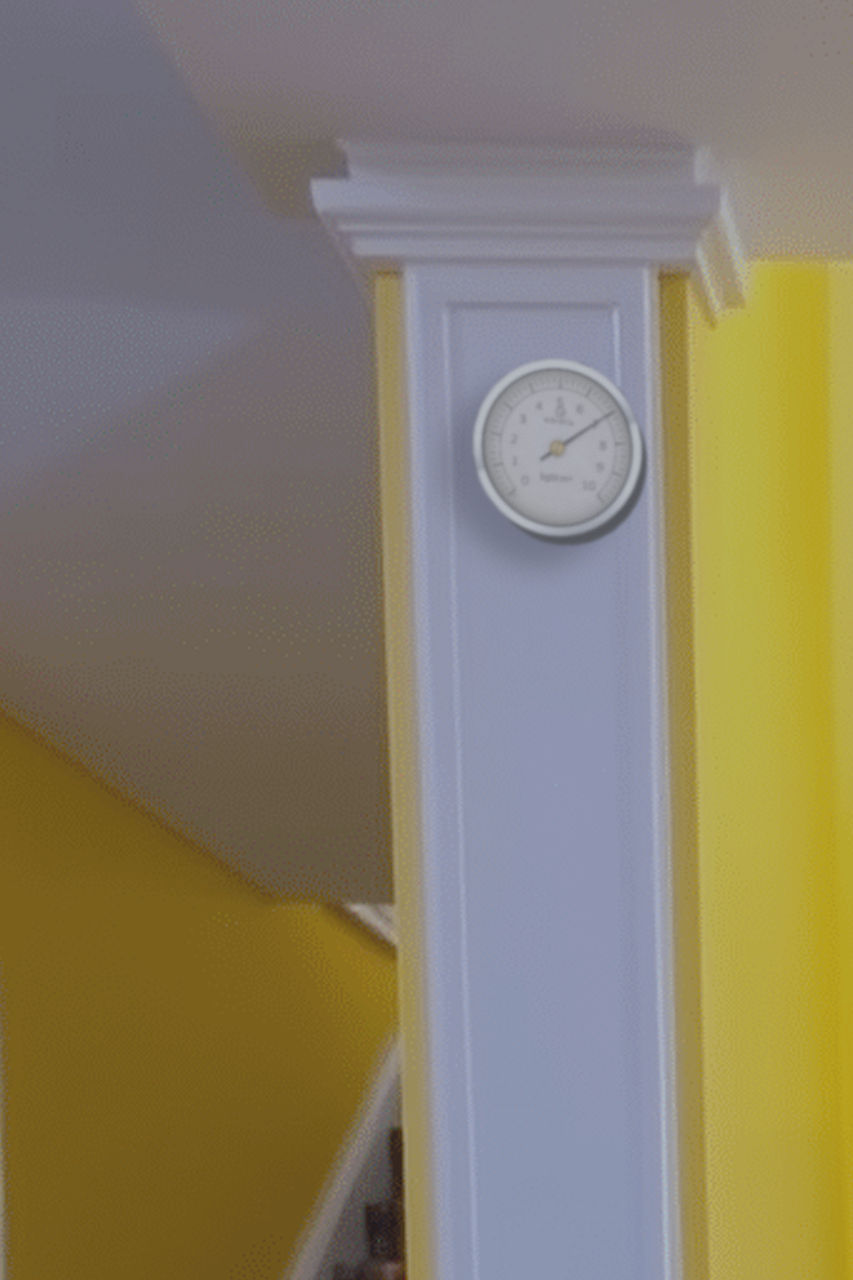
kg/cm² 7
